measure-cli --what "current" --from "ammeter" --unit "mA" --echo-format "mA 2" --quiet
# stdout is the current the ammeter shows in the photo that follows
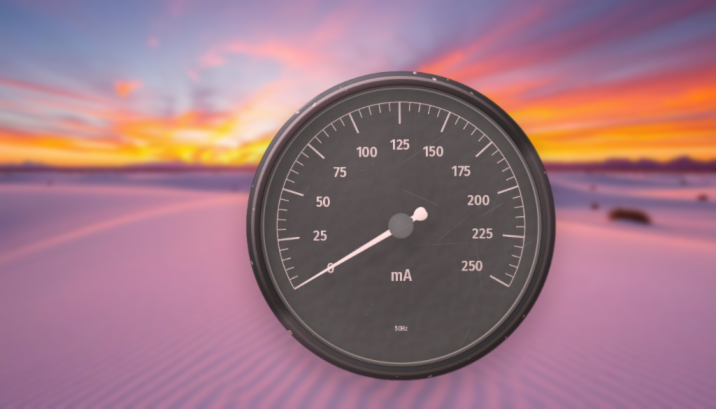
mA 0
